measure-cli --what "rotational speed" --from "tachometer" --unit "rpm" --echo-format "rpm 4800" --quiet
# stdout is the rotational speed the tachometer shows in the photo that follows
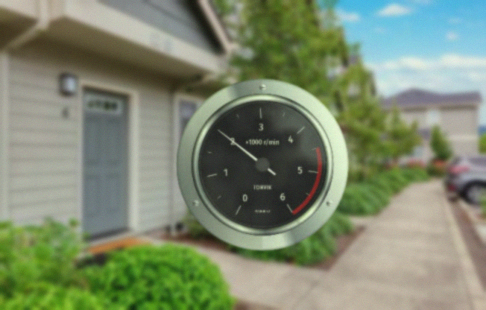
rpm 2000
